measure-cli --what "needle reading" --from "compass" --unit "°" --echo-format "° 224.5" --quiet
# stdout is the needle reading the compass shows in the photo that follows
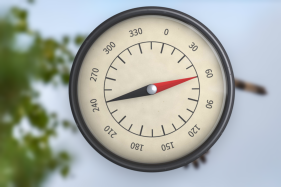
° 60
